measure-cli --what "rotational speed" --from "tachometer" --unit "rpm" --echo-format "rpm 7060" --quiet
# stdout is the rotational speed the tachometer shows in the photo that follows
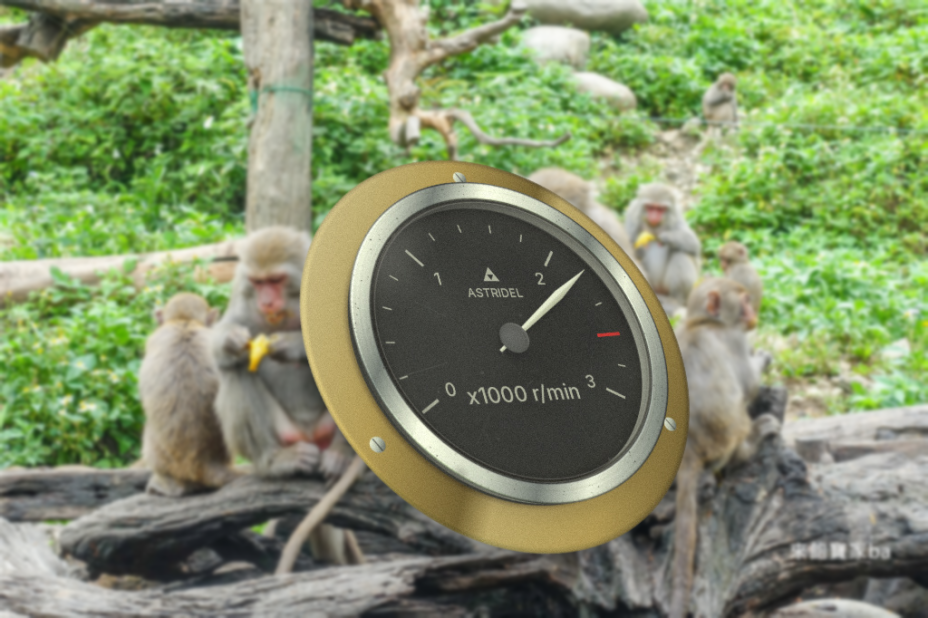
rpm 2200
